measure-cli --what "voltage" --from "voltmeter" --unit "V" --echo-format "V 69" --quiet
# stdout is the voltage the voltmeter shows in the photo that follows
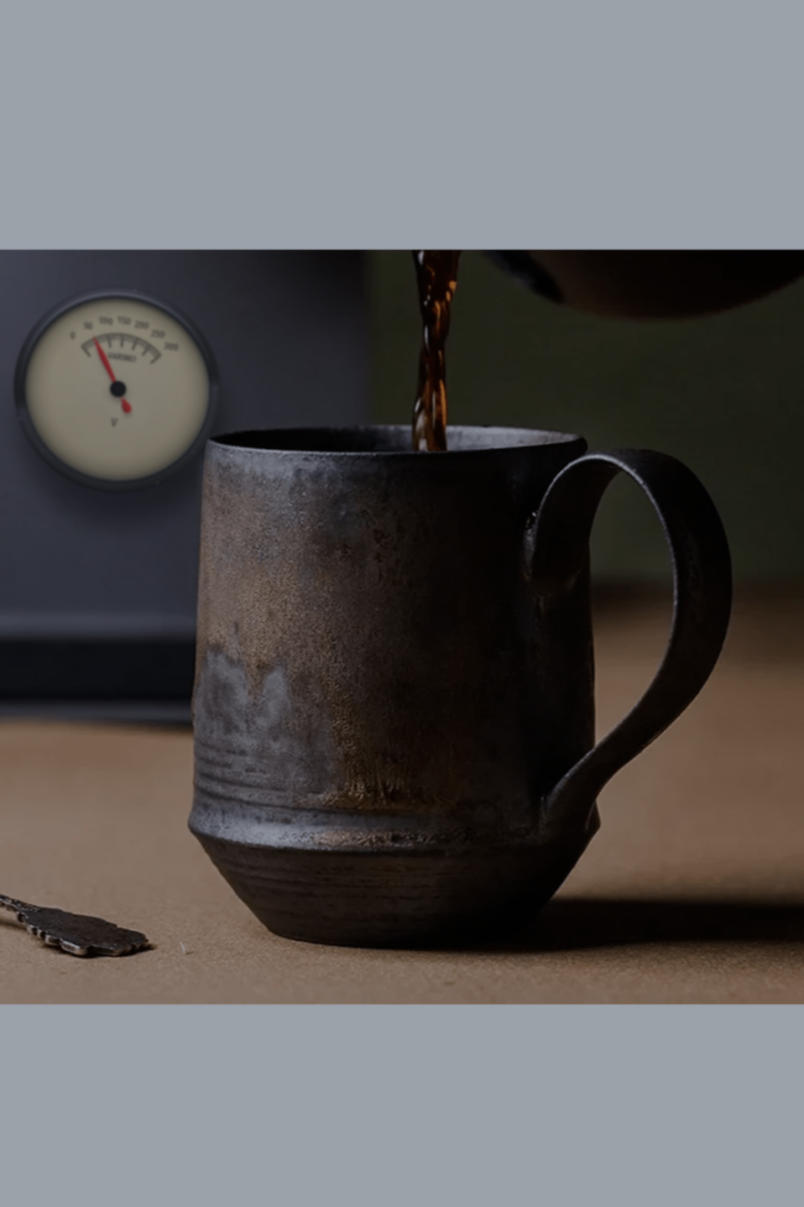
V 50
